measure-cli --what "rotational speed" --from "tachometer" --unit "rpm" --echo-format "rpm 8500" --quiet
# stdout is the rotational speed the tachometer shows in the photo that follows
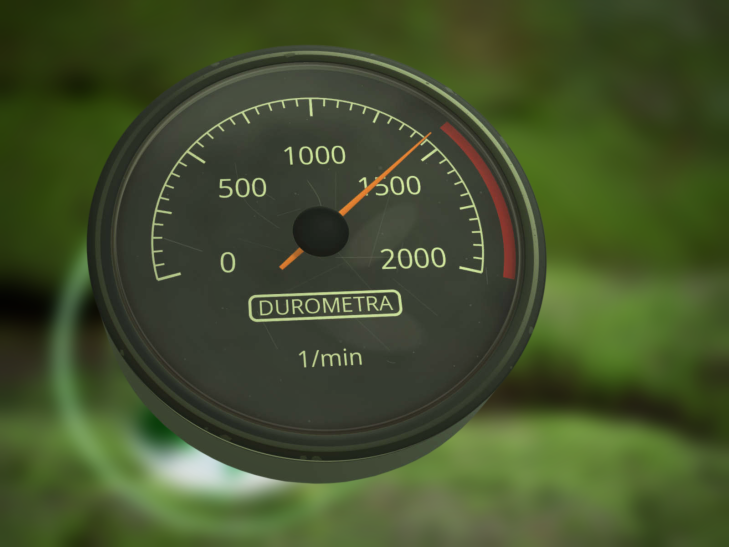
rpm 1450
